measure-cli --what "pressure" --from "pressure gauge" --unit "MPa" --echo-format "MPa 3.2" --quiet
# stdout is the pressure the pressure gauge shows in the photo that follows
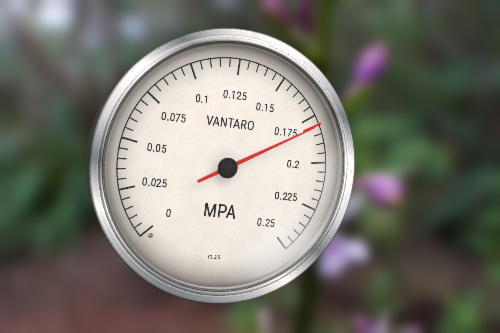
MPa 0.18
